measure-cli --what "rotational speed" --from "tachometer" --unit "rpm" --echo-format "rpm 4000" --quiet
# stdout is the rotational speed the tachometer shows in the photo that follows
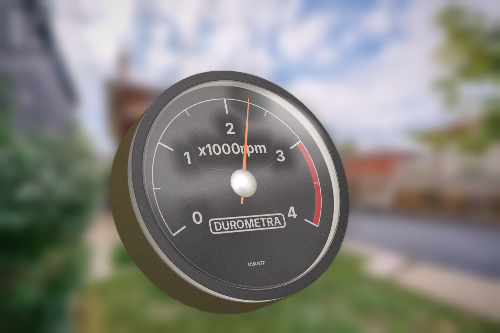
rpm 2250
